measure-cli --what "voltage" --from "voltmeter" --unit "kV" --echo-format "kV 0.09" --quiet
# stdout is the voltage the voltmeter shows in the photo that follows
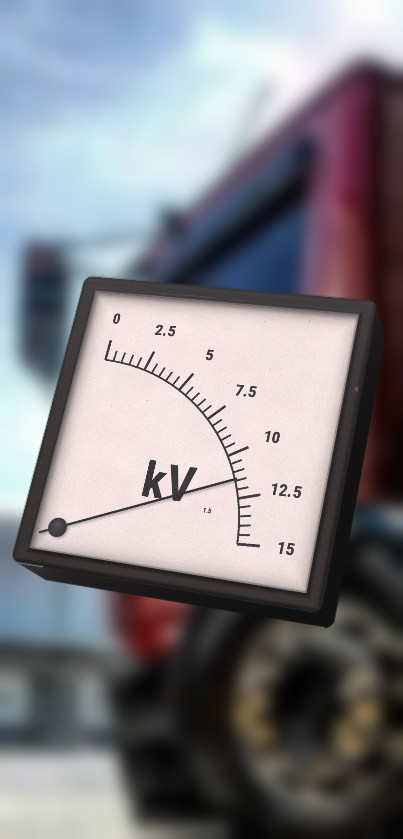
kV 11.5
